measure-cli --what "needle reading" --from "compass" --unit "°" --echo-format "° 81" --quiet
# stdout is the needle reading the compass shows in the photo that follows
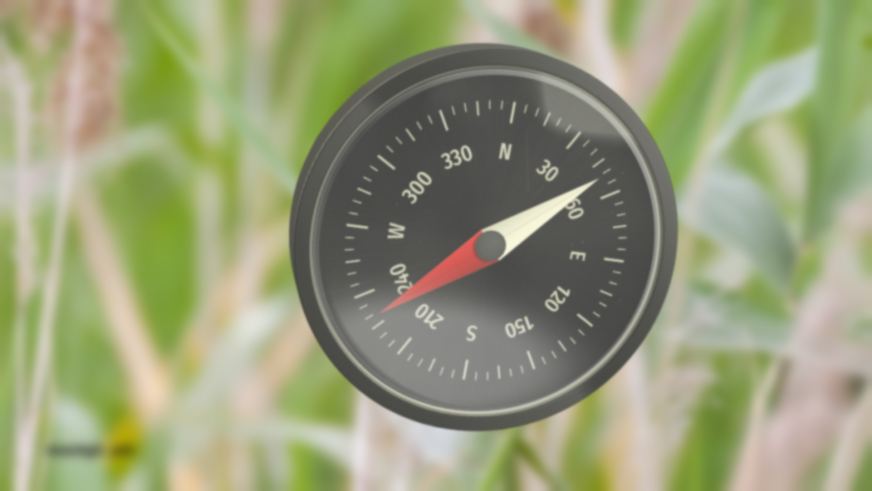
° 230
